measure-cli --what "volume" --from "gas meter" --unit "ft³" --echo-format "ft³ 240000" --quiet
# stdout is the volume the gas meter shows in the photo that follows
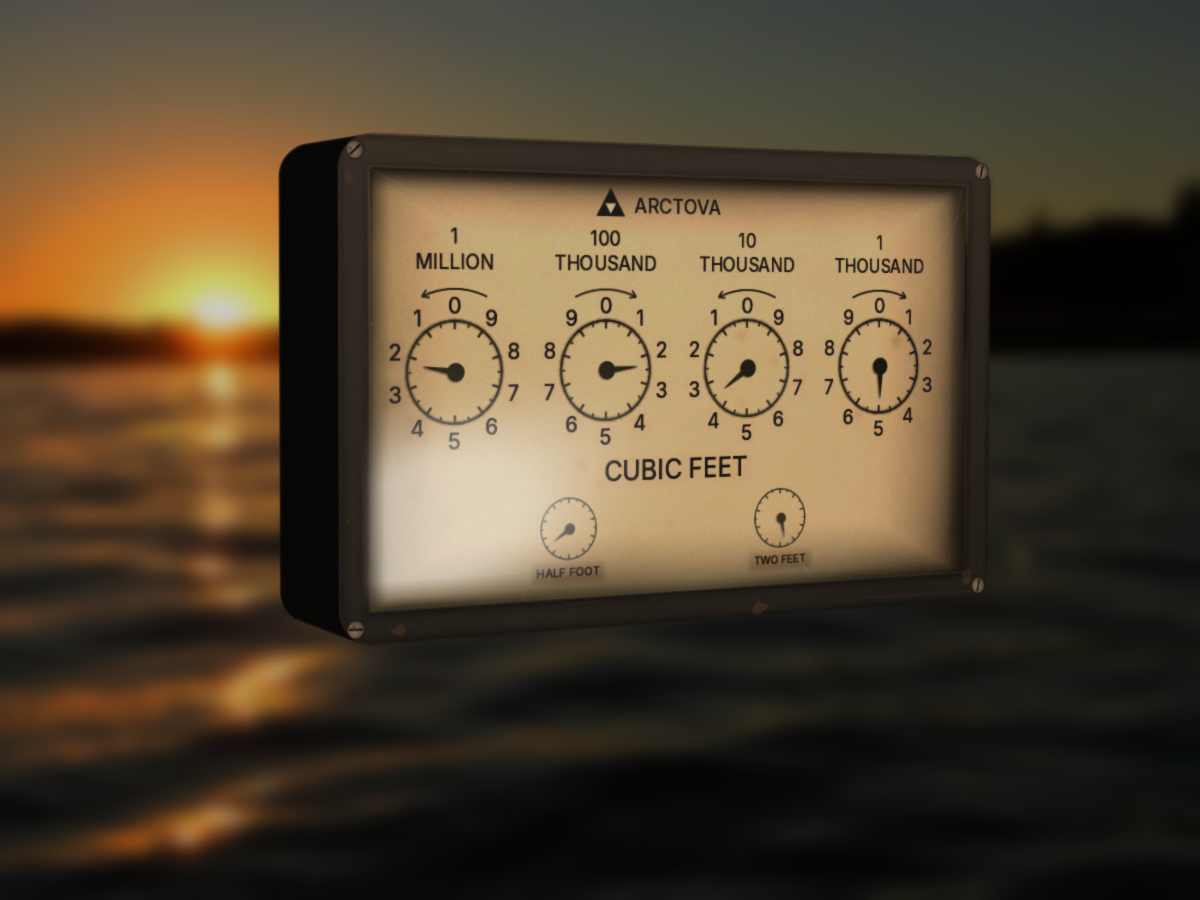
ft³ 223500
